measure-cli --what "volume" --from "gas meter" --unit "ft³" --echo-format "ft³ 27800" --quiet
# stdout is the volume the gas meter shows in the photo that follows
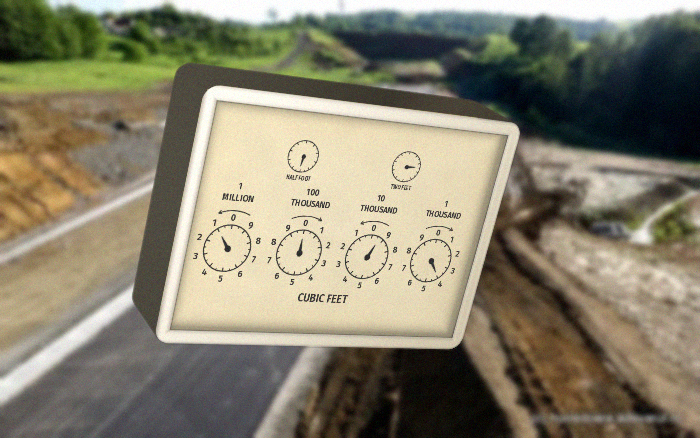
ft³ 99400
